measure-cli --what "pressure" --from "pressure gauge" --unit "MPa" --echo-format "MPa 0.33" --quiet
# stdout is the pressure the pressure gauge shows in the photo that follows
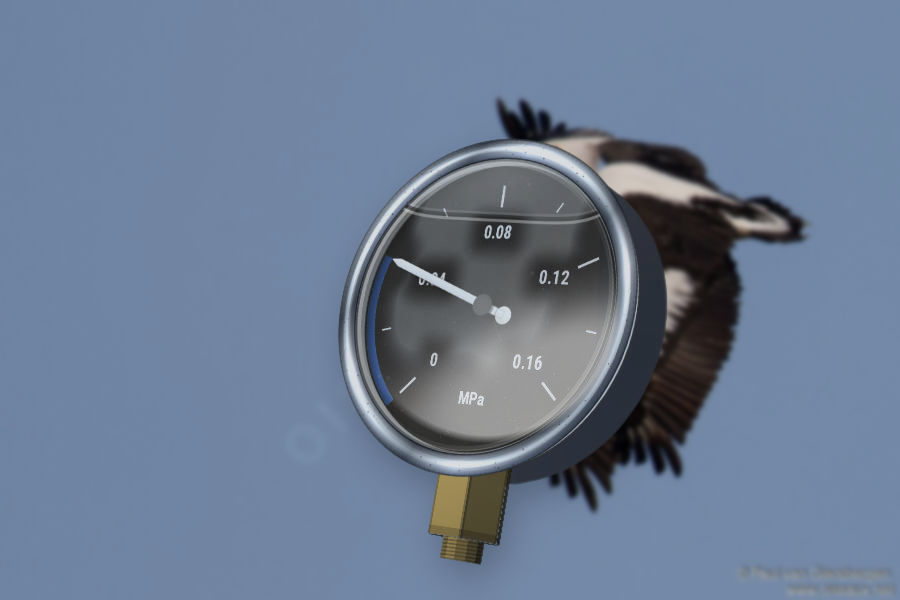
MPa 0.04
